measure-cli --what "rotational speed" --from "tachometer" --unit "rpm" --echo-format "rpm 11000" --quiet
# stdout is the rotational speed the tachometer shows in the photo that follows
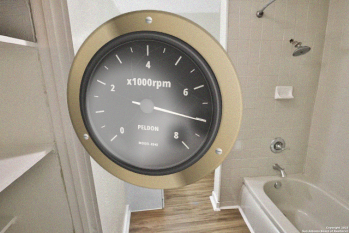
rpm 7000
